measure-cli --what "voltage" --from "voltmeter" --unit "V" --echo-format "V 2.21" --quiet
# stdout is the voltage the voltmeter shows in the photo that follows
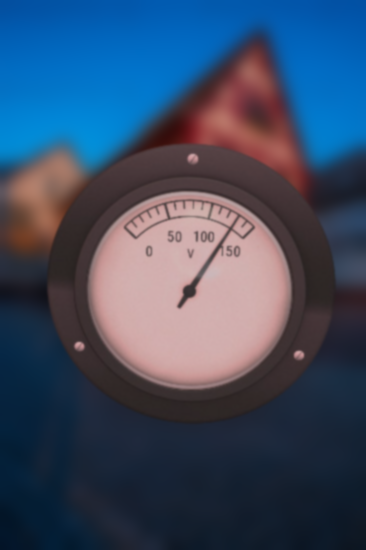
V 130
